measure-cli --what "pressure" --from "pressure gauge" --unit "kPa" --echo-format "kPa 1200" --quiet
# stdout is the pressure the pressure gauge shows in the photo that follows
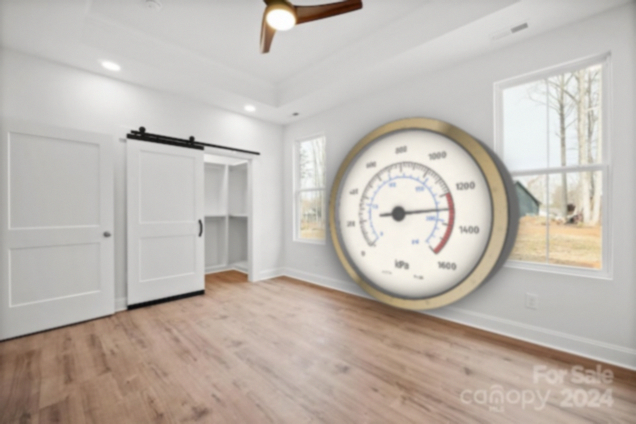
kPa 1300
